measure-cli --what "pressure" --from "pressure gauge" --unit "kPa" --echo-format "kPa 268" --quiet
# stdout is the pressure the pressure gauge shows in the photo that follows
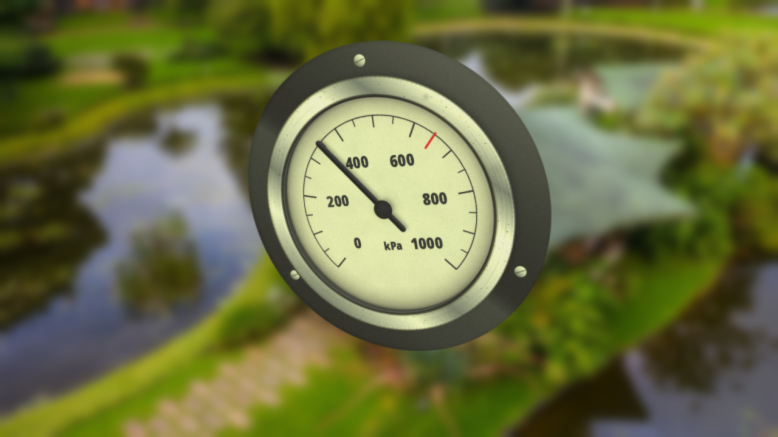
kPa 350
